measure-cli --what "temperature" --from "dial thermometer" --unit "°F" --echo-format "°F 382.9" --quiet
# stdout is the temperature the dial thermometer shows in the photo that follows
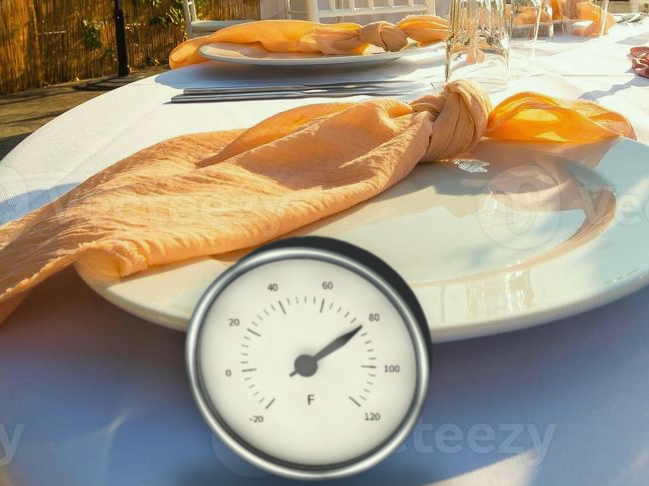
°F 80
